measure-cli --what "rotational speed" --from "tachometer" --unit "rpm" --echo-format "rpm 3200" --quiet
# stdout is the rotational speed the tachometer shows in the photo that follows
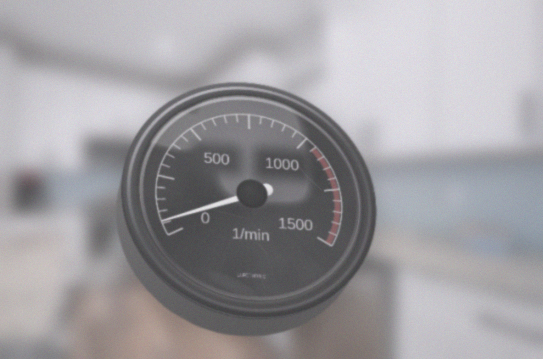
rpm 50
